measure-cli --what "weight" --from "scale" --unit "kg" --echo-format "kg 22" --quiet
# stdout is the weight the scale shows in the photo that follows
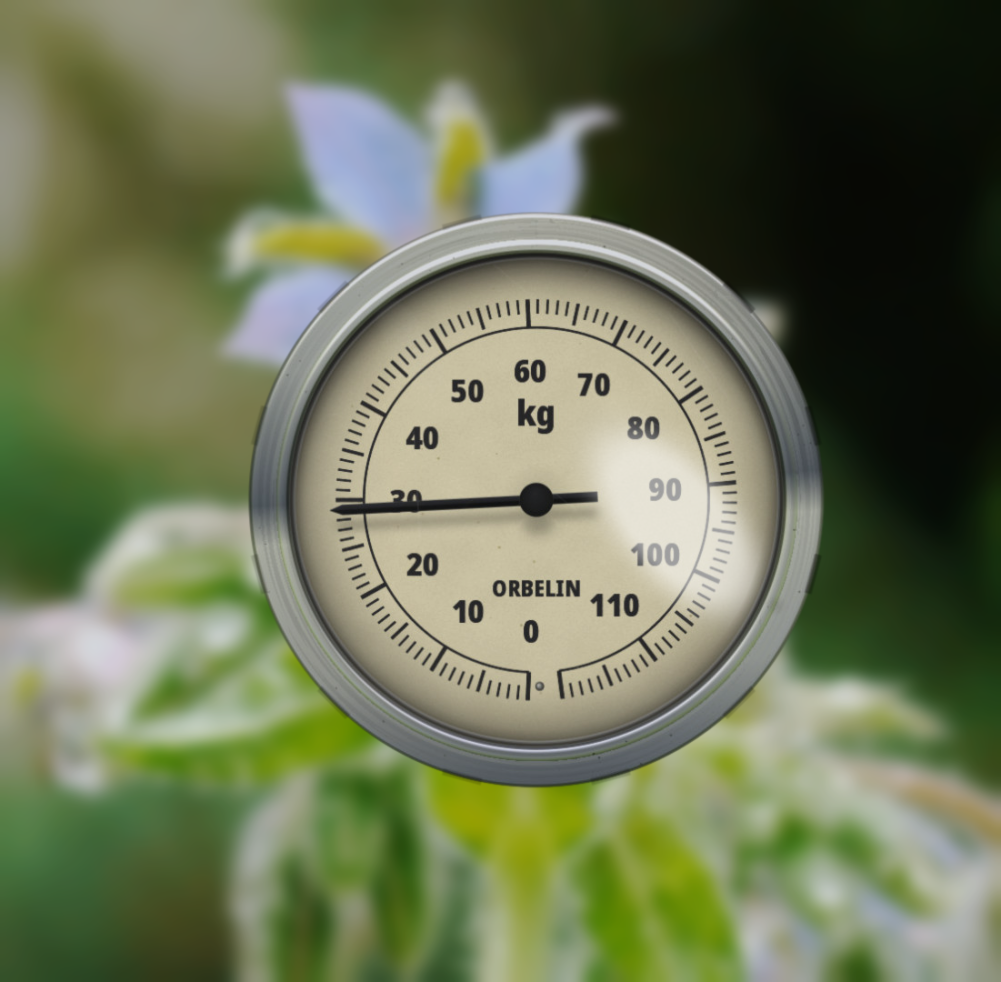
kg 29
